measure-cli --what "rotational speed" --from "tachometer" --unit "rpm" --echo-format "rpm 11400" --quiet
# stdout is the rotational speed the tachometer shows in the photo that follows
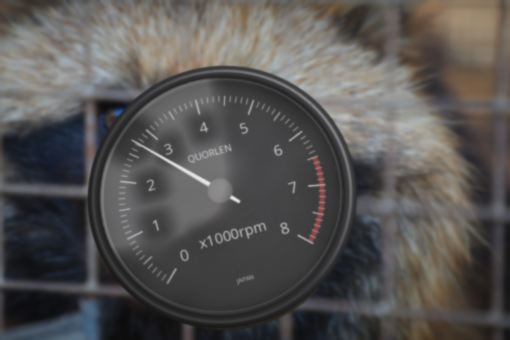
rpm 2700
